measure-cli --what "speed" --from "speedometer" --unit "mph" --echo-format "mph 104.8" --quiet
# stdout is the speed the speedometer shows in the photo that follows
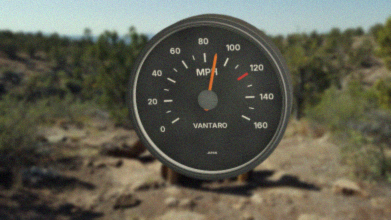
mph 90
